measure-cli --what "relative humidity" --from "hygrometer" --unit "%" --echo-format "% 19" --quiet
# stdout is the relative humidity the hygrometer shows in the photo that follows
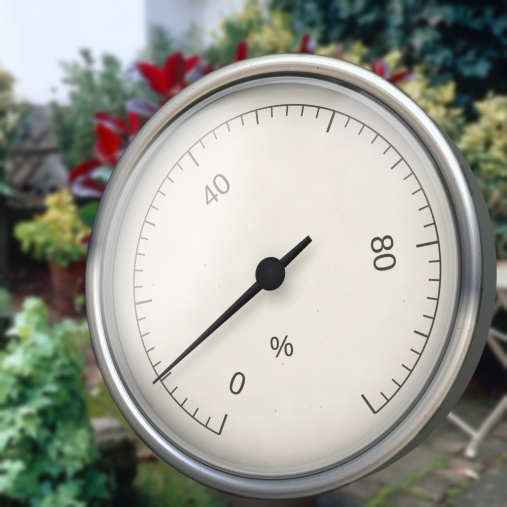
% 10
